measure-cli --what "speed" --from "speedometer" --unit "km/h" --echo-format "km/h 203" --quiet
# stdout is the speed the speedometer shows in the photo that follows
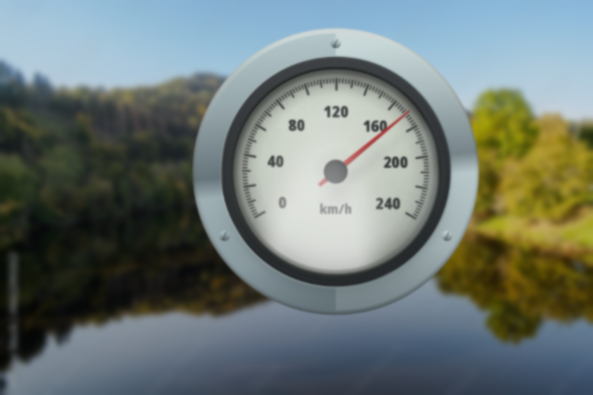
km/h 170
